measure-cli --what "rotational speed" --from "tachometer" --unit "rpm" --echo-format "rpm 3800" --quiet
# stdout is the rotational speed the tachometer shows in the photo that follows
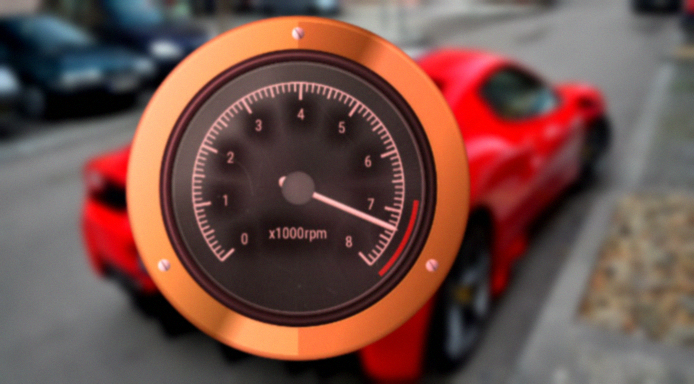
rpm 7300
